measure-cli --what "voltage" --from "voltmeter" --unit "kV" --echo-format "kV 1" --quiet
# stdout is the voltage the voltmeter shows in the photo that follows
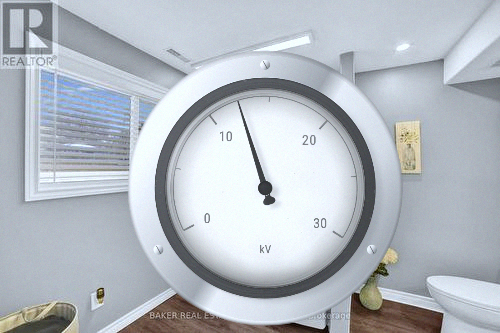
kV 12.5
